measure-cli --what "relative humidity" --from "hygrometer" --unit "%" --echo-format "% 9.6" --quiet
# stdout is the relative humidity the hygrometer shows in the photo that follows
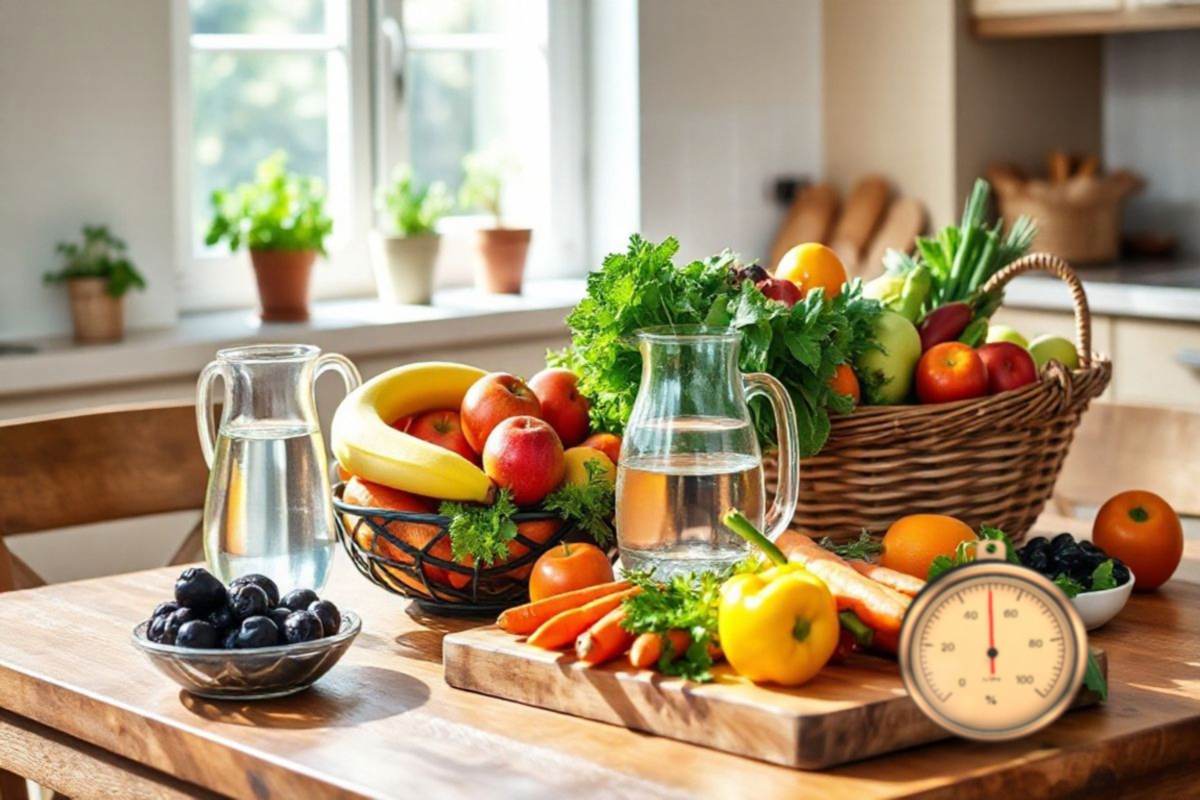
% 50
